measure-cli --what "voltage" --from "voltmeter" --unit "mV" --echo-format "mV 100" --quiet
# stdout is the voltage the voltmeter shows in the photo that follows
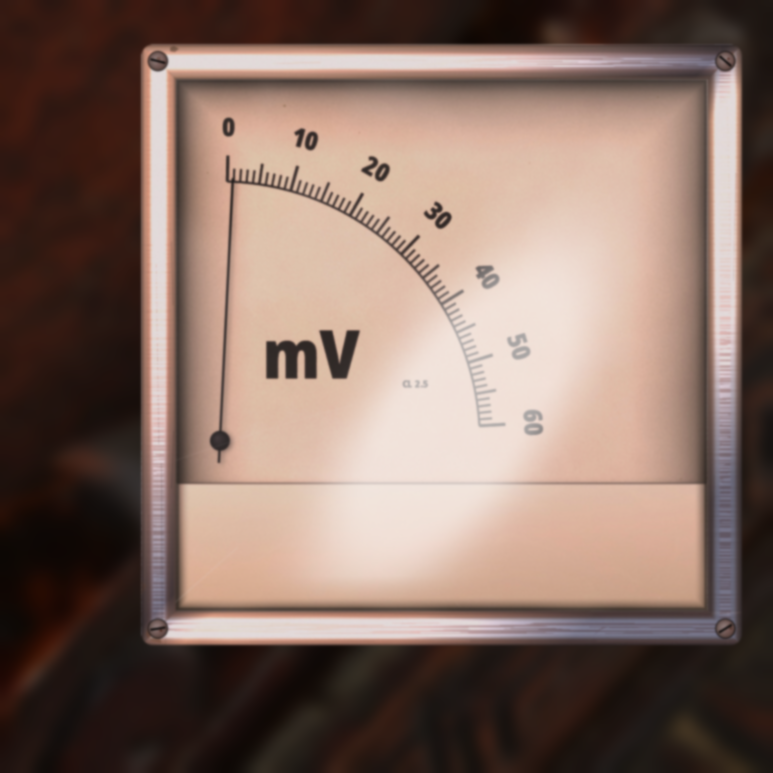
mV 1
